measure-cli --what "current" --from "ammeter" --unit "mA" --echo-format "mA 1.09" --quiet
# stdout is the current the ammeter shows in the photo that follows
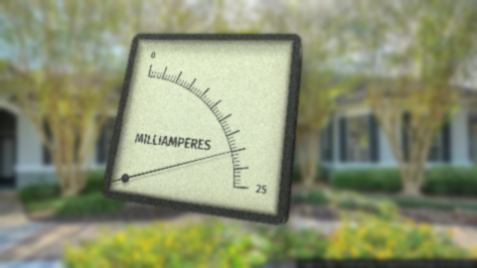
mA 20
